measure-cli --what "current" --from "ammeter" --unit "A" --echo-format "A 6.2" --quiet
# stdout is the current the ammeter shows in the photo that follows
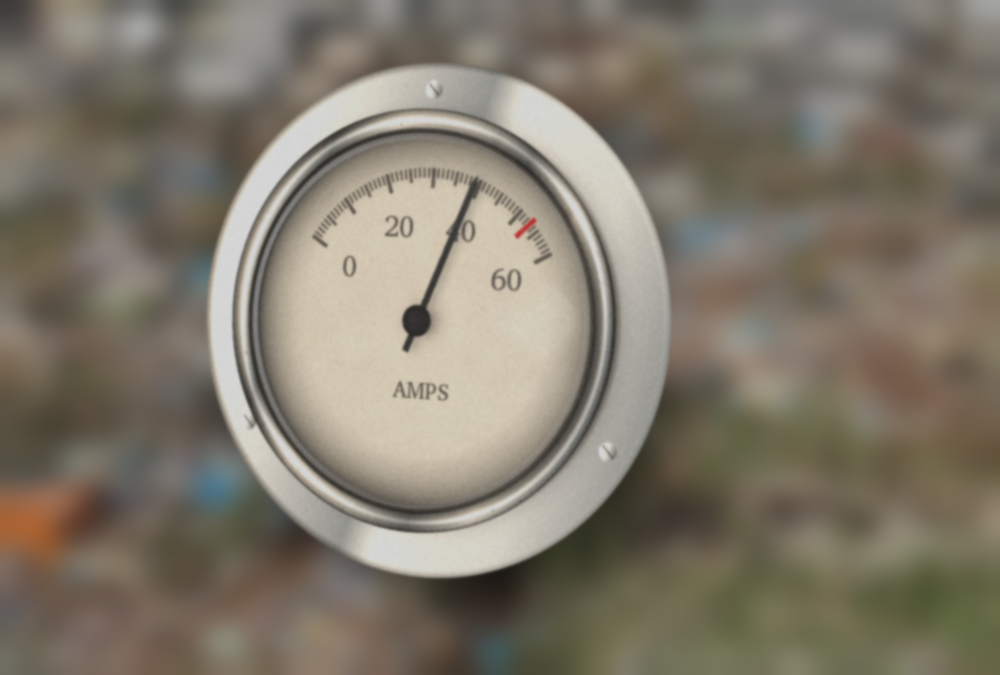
A 40
